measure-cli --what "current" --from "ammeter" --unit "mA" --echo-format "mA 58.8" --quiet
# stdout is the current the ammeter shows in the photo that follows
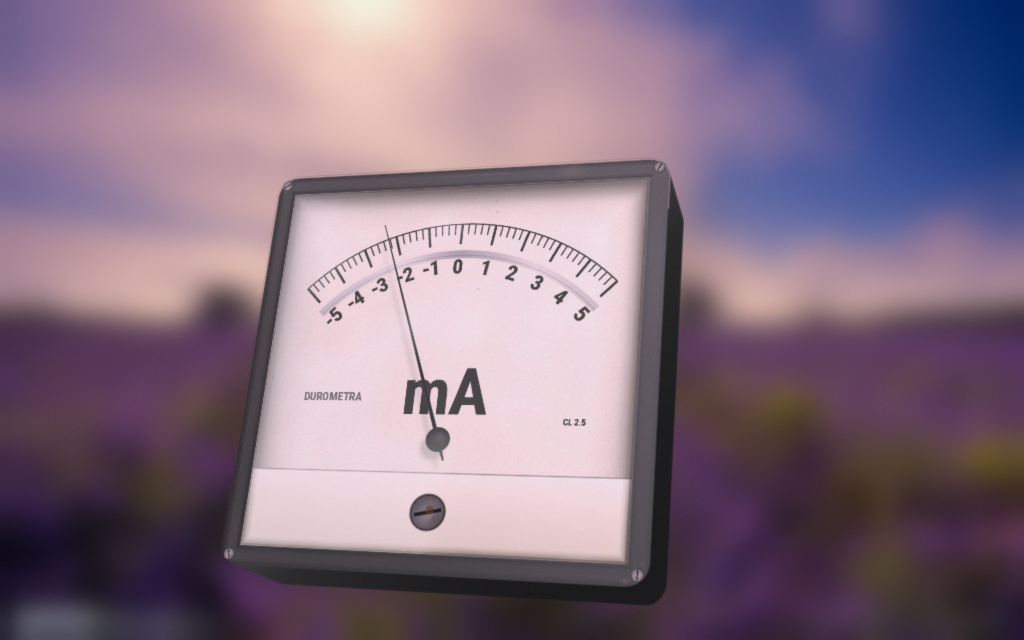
mA -2.2
